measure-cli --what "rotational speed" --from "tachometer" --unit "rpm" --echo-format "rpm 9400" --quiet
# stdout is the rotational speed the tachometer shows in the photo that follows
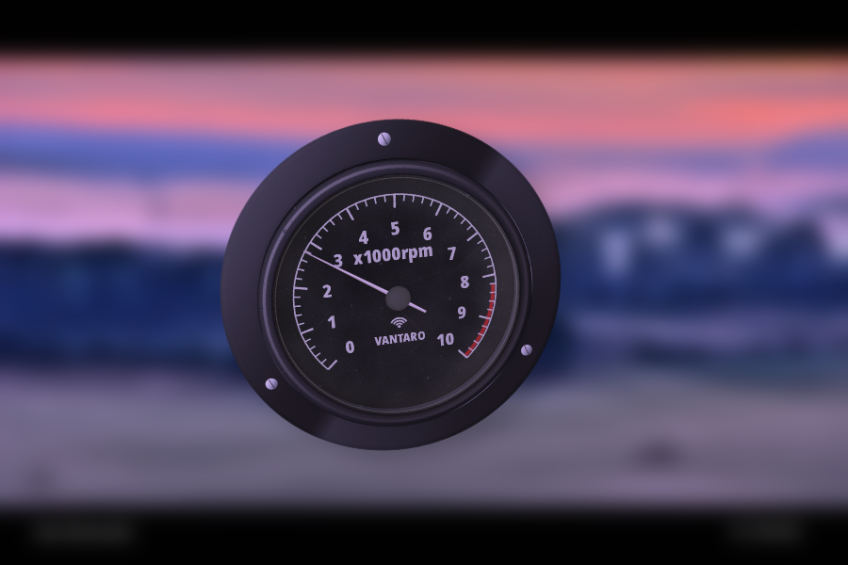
rpm 2800
